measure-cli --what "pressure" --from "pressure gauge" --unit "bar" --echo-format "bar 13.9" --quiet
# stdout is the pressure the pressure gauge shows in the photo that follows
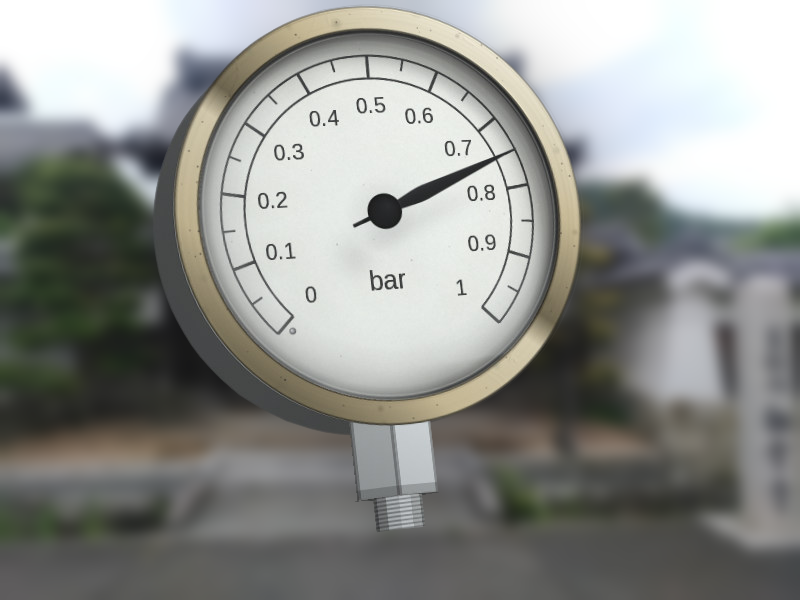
bar 0.75
